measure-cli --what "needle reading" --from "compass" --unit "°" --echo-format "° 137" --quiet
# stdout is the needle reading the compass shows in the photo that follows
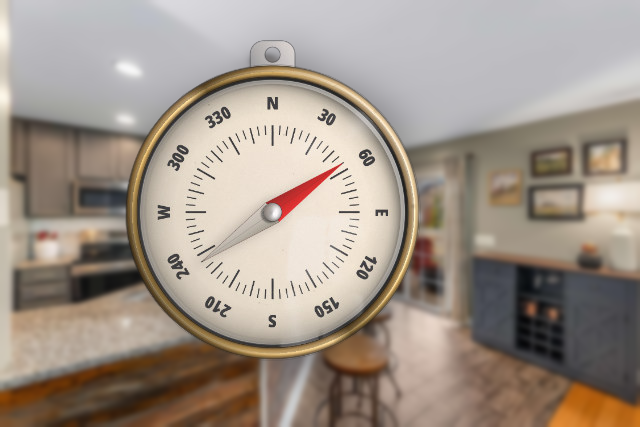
° 55
